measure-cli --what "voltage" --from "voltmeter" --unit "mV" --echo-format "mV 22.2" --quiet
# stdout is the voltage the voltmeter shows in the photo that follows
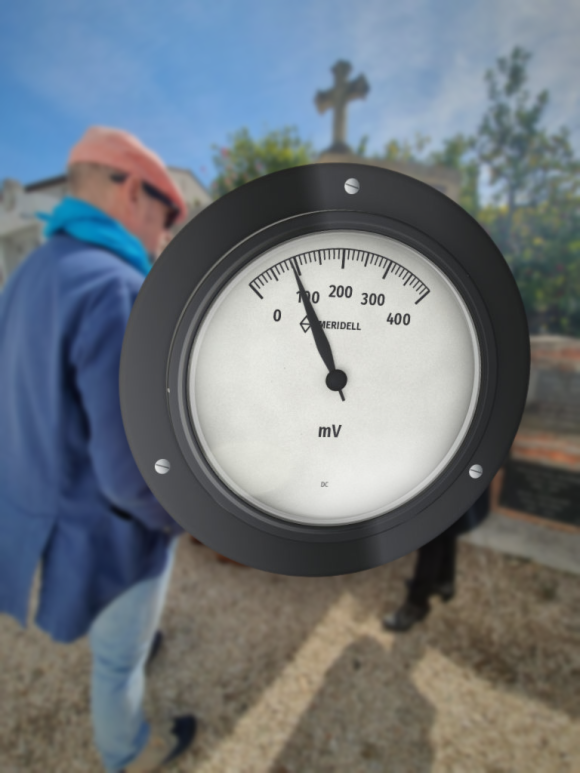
mV 90
